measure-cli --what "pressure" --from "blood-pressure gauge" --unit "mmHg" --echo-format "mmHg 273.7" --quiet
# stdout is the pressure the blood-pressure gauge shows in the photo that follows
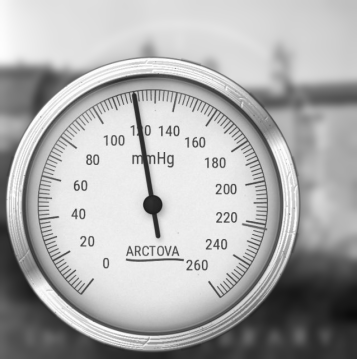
mmHg 120
